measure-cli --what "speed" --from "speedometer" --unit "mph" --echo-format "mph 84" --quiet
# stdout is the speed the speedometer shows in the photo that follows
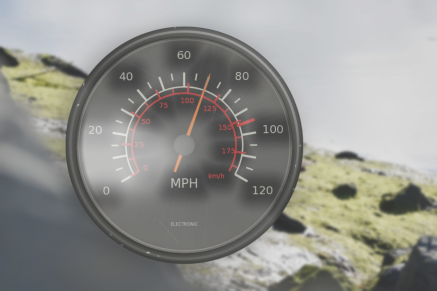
mph 70
